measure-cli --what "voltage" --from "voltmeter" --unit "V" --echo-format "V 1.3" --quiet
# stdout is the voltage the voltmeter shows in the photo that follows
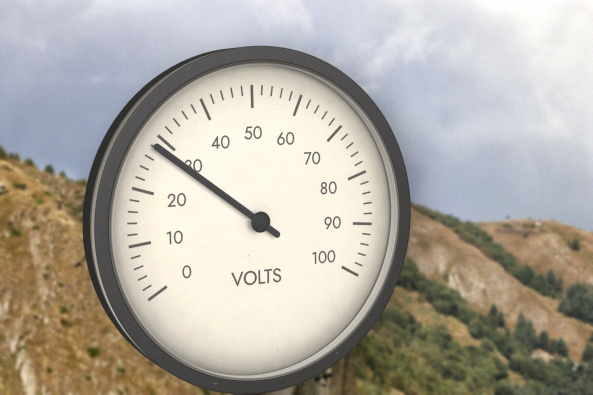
V 28
